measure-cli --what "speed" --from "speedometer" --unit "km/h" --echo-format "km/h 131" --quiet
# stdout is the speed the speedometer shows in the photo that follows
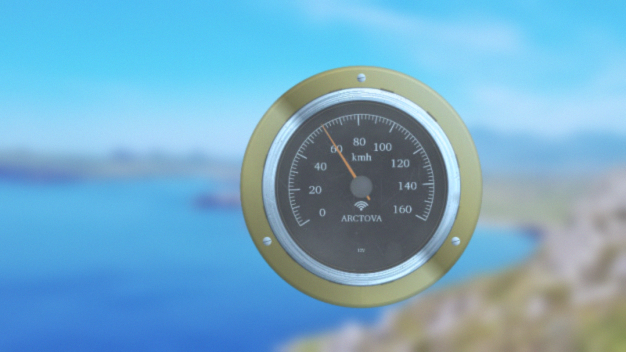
km/h 60
